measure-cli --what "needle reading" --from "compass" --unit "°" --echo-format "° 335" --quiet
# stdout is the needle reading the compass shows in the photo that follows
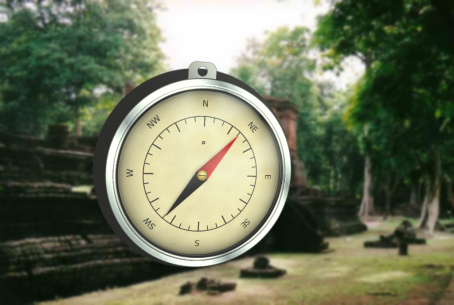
° 40
